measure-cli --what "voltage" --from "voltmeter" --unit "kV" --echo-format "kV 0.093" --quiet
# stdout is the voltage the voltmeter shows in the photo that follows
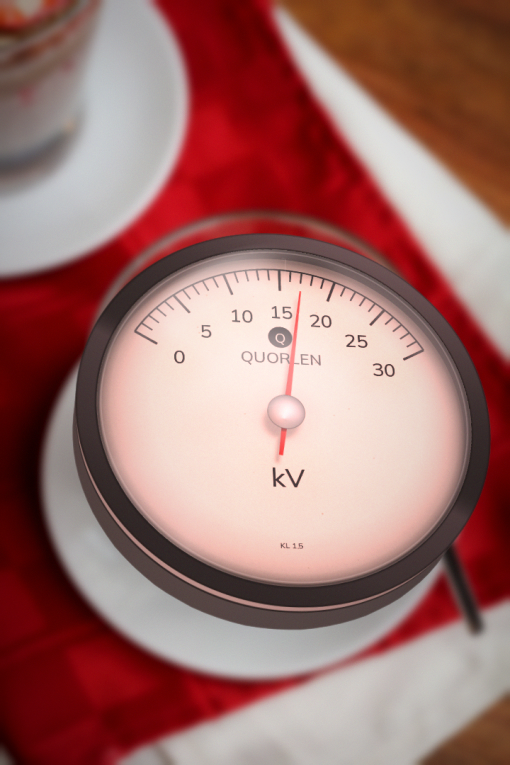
kV 17
